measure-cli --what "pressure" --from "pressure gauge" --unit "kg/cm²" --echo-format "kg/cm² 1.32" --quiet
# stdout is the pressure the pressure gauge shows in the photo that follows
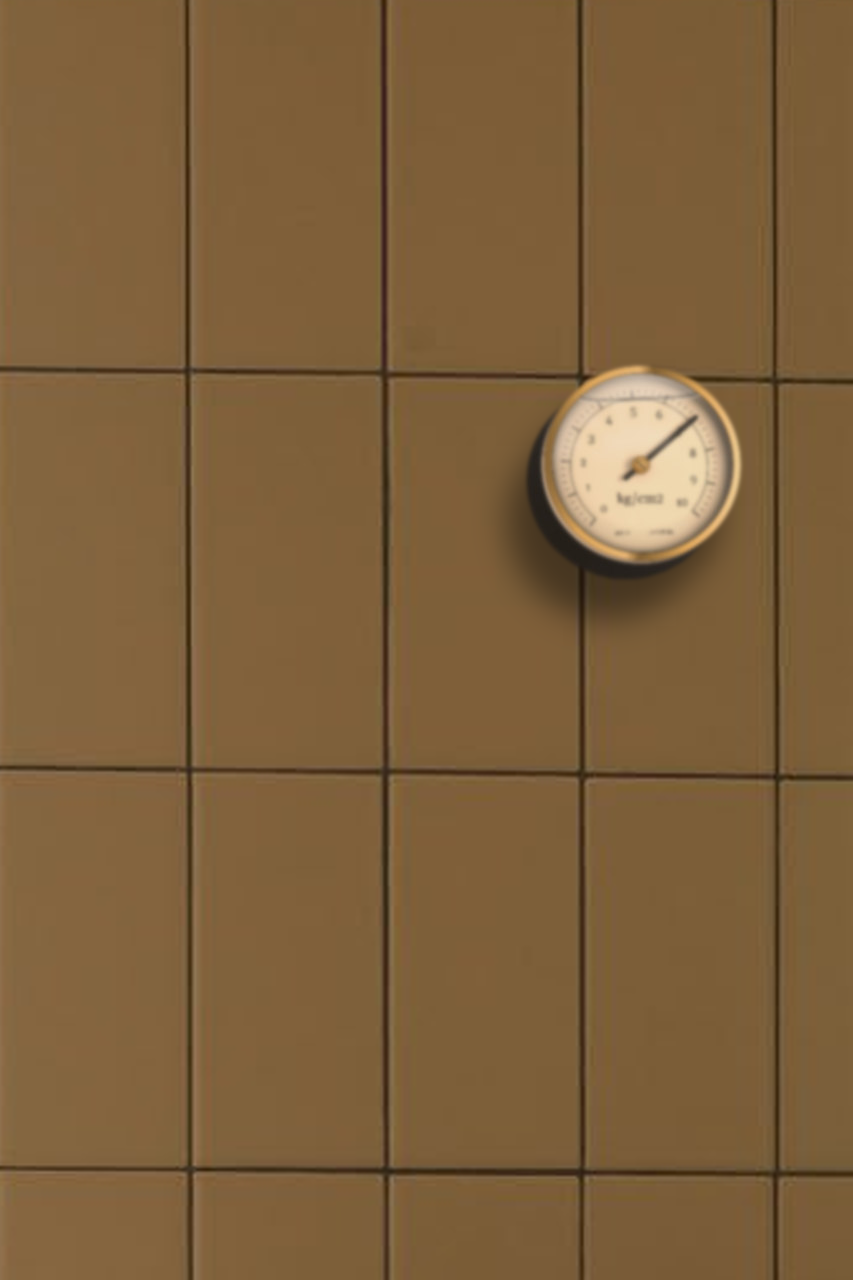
kg/cm² 7
